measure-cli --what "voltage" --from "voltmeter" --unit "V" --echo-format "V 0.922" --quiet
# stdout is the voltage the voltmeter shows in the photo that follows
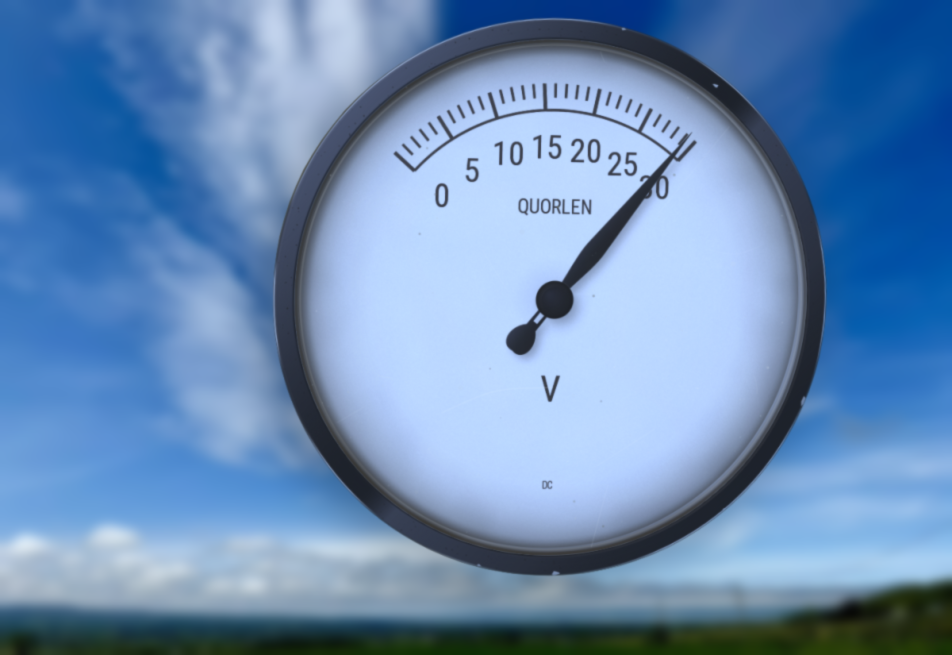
V 29
